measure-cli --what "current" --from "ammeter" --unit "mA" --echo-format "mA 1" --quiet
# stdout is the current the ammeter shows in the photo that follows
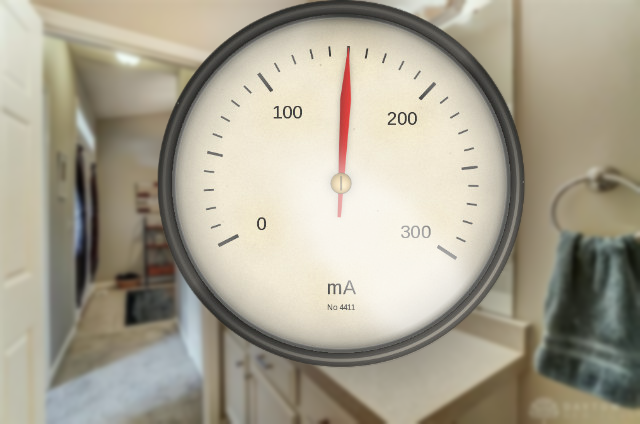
mA 150
